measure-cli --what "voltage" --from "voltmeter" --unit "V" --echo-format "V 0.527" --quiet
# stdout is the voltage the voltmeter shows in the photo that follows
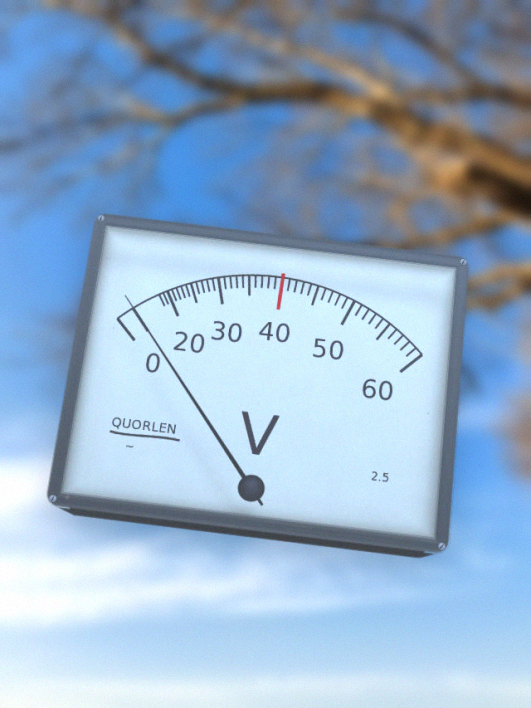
V 10
